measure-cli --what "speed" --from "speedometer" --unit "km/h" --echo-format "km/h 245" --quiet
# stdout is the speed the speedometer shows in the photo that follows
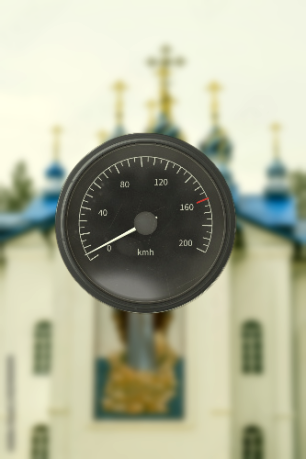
km/h 5
